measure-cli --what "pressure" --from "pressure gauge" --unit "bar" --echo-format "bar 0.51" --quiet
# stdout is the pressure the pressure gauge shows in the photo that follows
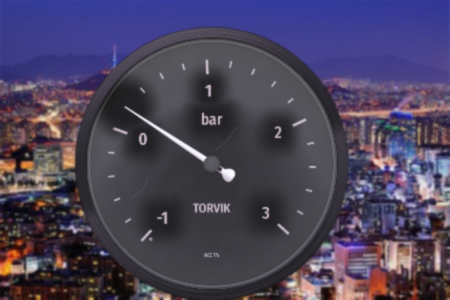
bar 0.2
